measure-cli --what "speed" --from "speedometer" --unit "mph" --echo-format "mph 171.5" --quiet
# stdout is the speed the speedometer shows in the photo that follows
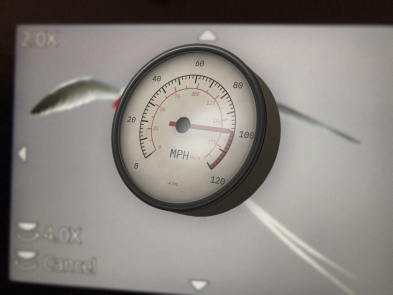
mph 100
